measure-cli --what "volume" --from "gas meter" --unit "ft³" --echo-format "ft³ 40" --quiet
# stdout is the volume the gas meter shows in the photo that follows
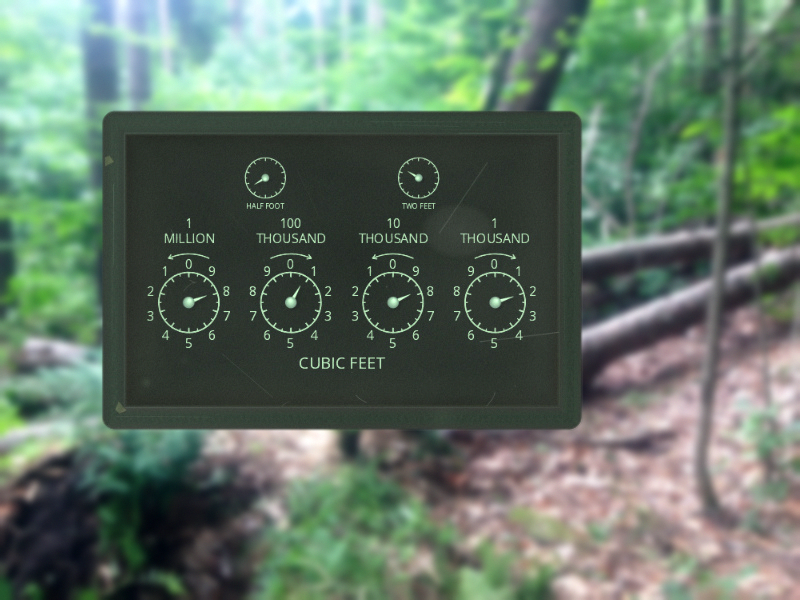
ft³ 808200
